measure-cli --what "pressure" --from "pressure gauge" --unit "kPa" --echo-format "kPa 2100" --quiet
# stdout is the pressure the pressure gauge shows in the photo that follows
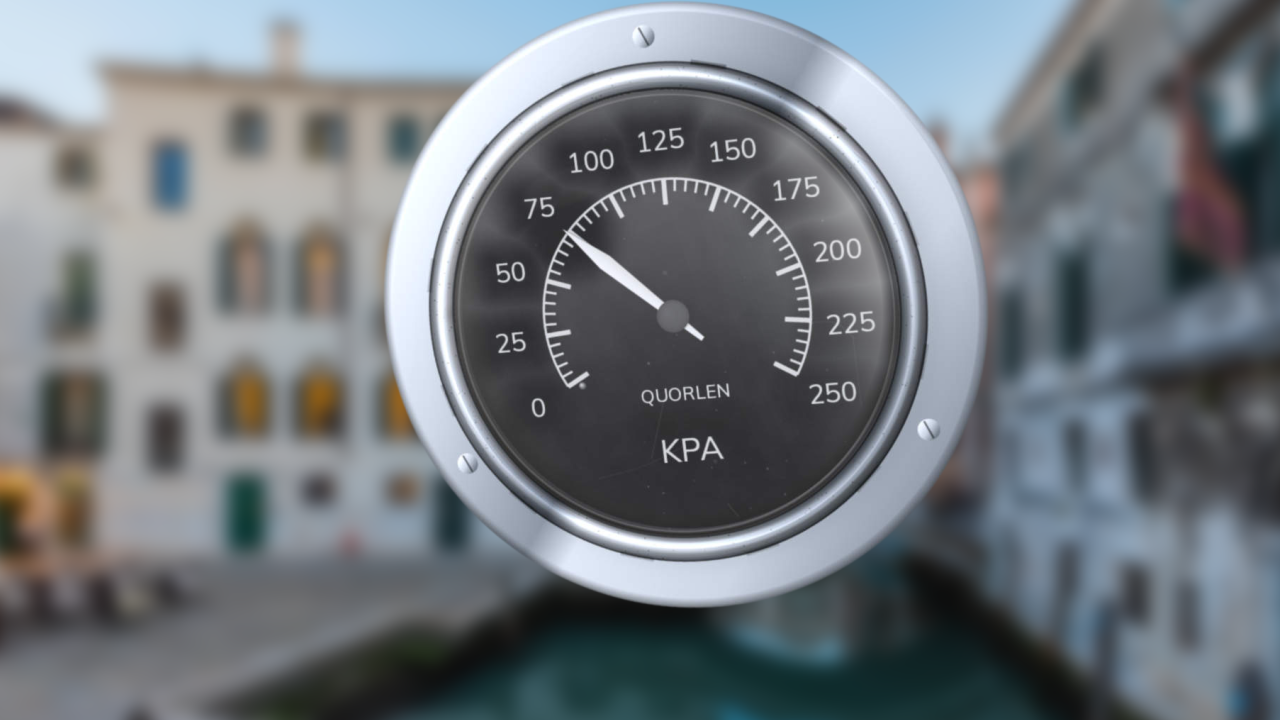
kPa 75
